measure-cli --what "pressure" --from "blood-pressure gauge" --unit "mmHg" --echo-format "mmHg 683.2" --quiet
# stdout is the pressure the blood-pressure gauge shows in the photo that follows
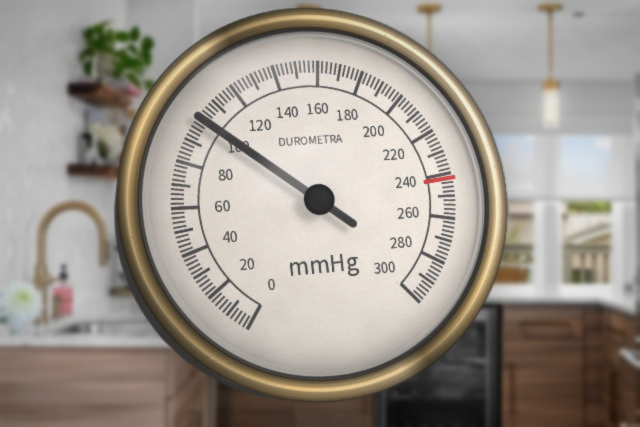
mmHg 100
